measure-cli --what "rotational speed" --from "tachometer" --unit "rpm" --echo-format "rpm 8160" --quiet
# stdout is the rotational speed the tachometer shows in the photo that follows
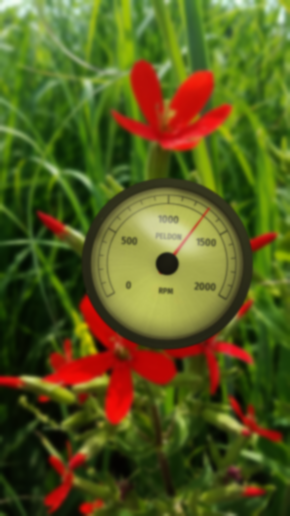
rpm 1300
